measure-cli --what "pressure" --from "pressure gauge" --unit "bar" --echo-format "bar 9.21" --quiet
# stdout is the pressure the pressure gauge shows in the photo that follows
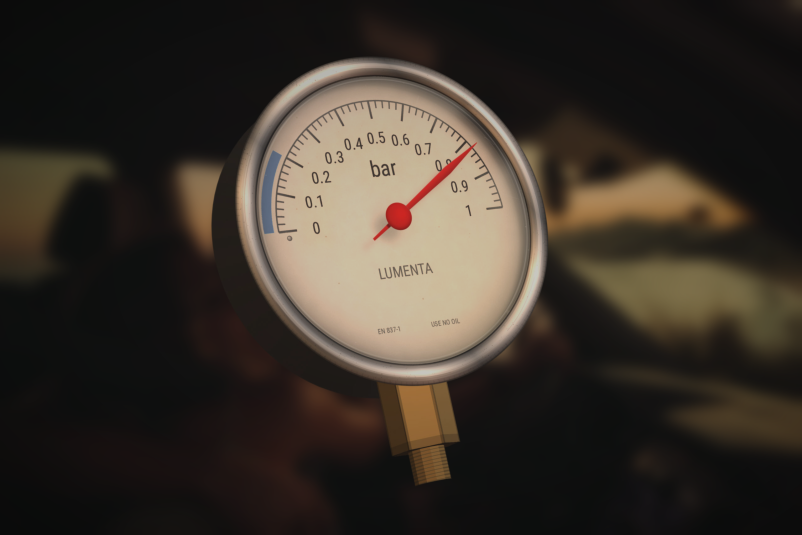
bar 0.82
